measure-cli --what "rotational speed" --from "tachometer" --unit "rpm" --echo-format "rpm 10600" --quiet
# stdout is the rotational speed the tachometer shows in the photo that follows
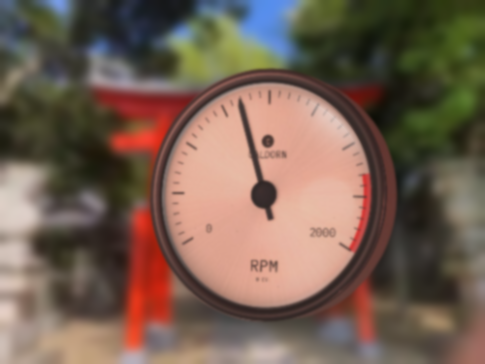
rpm 850
